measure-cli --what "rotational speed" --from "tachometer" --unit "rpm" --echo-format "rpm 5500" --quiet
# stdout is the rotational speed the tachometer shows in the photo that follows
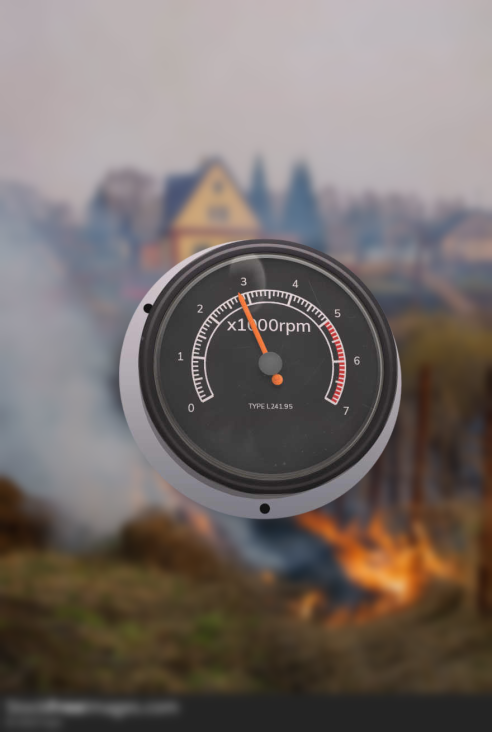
rpm 2800
